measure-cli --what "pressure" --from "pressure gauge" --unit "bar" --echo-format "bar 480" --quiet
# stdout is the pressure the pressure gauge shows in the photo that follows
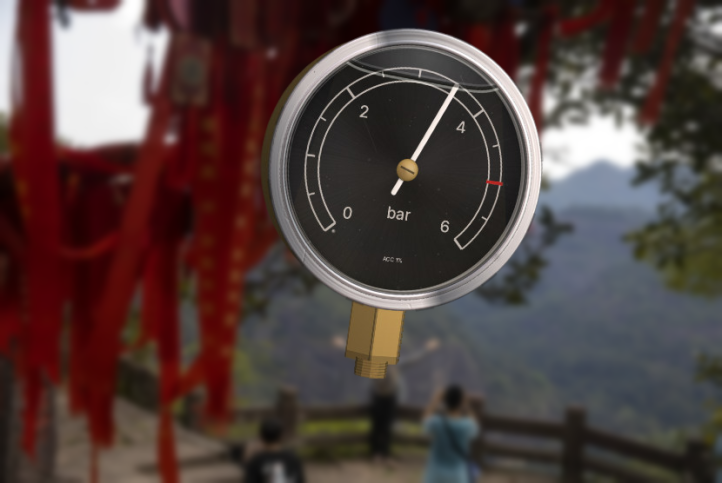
bar 3.5
